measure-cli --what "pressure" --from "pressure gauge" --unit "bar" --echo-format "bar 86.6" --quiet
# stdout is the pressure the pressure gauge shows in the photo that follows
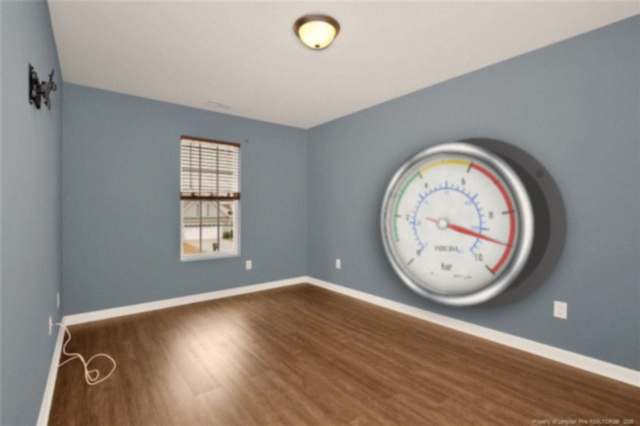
bar 9
